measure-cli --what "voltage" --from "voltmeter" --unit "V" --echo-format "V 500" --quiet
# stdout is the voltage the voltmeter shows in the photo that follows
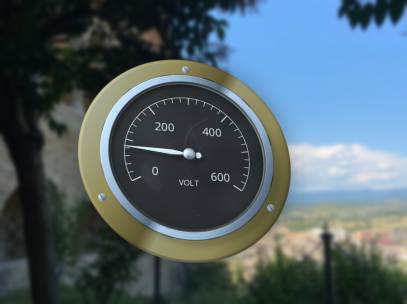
V 80
